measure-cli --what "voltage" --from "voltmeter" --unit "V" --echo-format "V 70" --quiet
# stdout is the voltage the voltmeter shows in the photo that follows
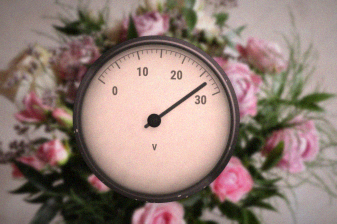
V 27
